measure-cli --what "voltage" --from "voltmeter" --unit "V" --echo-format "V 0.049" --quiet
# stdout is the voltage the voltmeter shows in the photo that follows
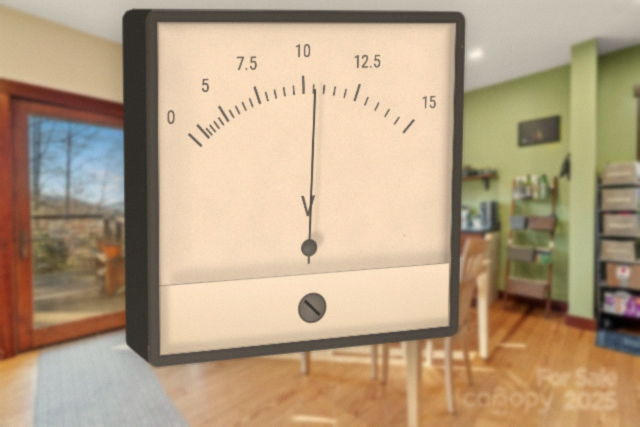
V 10.5
